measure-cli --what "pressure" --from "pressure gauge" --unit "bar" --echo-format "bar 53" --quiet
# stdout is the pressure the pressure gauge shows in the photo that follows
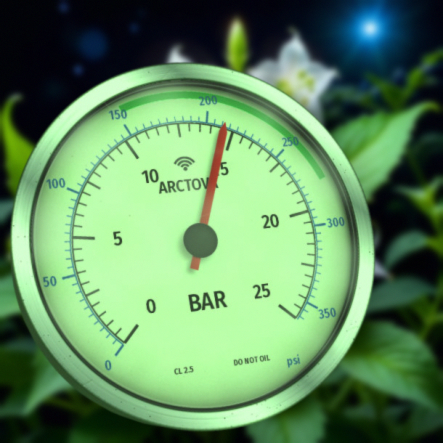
bar 14.5
